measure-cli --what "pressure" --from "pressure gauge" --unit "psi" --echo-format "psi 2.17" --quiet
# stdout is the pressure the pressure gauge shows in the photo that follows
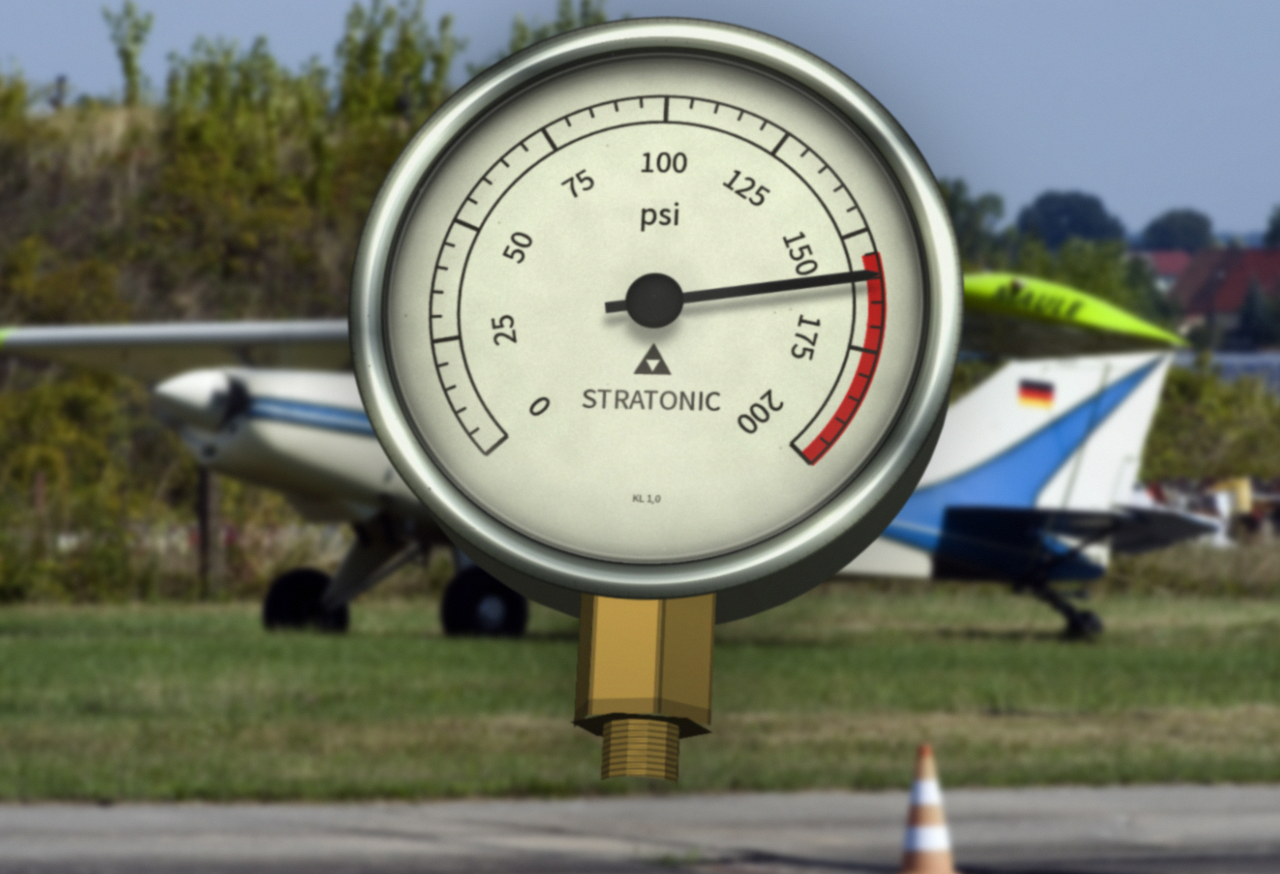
psi 160
